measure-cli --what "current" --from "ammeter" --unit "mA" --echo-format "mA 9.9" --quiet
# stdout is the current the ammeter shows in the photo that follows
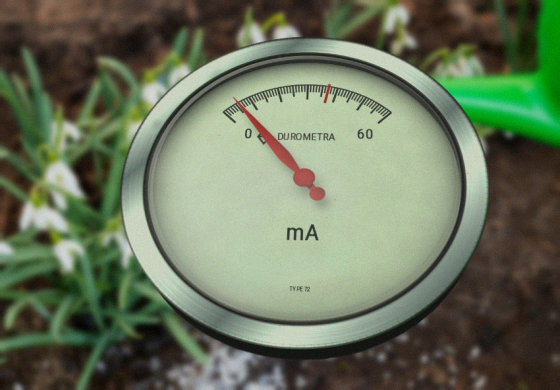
mA 5
